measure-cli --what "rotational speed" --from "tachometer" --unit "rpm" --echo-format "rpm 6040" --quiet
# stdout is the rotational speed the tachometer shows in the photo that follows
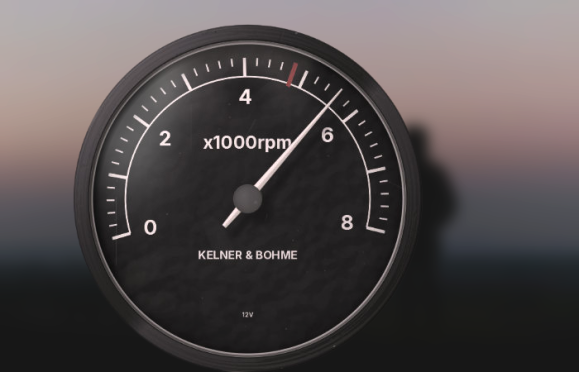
rpm 5600
